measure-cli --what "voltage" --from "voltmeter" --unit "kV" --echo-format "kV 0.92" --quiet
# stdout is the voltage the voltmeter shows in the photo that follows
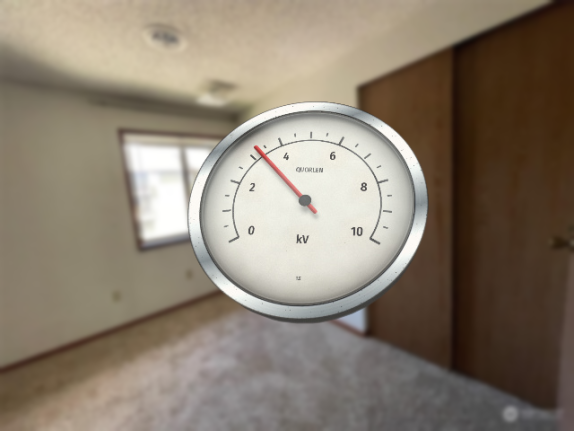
kV 3.25
